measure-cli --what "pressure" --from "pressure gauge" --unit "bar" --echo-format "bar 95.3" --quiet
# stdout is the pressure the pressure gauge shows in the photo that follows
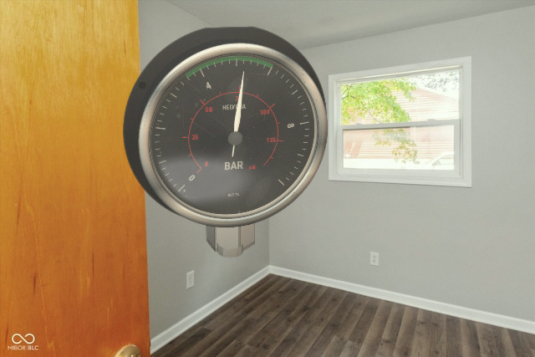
bar 5.2
